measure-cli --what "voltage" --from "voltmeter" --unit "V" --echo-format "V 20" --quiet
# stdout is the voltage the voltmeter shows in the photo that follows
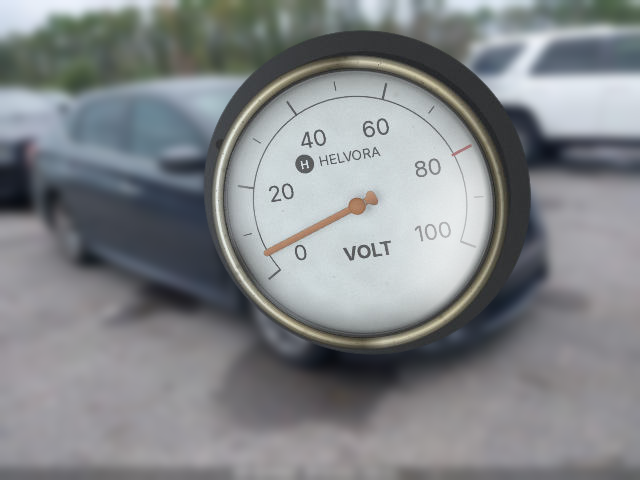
V 5
